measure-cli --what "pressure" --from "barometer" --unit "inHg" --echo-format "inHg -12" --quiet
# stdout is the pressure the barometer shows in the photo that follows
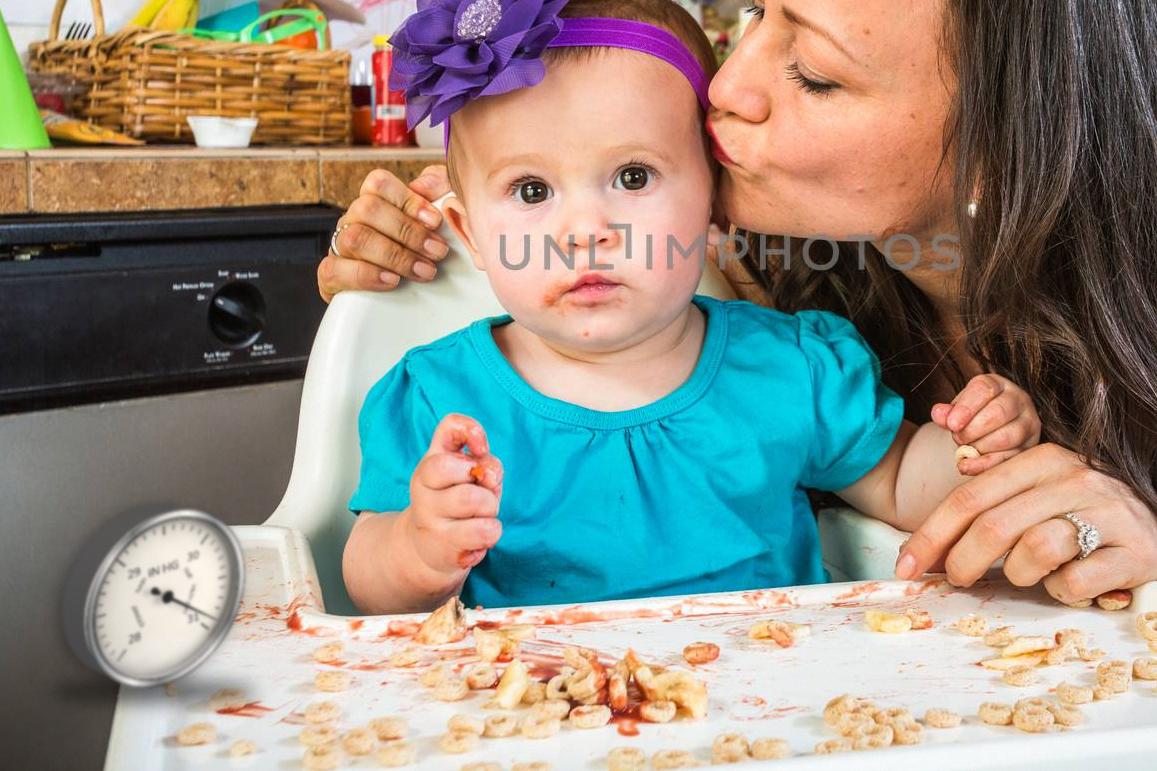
inHg 30.9
